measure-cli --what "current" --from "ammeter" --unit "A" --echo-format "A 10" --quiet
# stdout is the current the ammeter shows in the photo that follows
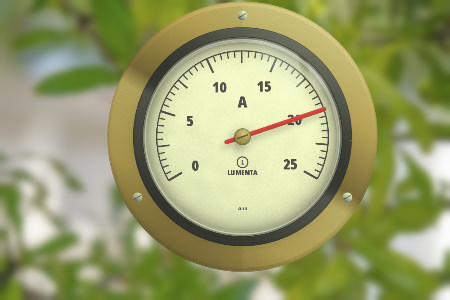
A 20
